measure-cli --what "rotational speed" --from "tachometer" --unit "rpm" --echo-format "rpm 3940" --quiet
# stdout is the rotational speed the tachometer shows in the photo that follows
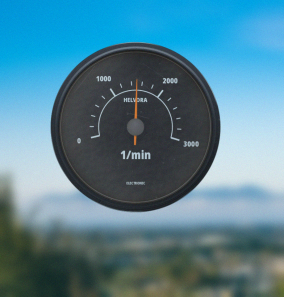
rpm 1500
